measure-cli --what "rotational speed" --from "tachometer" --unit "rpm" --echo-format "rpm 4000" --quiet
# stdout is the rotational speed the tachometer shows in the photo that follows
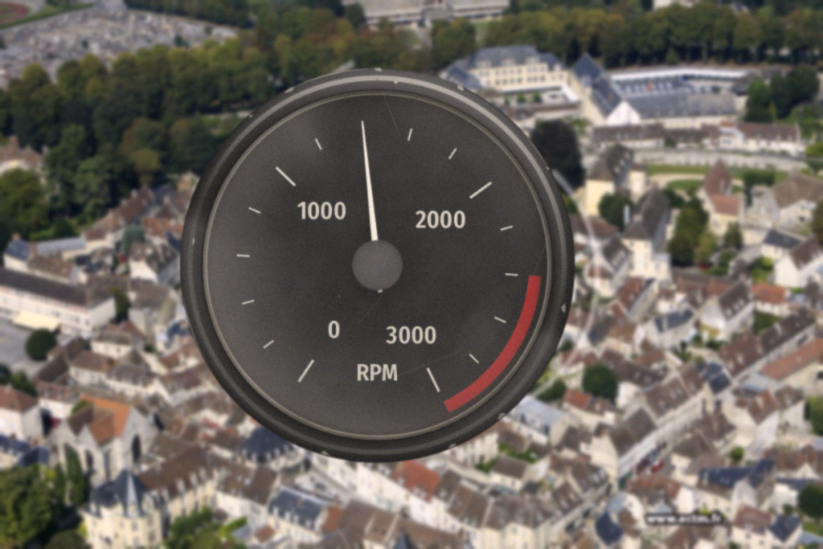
rpm 1400
